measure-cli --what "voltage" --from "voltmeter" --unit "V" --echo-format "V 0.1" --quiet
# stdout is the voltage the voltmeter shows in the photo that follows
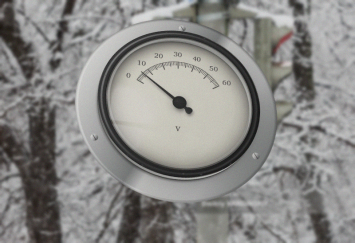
V 5
